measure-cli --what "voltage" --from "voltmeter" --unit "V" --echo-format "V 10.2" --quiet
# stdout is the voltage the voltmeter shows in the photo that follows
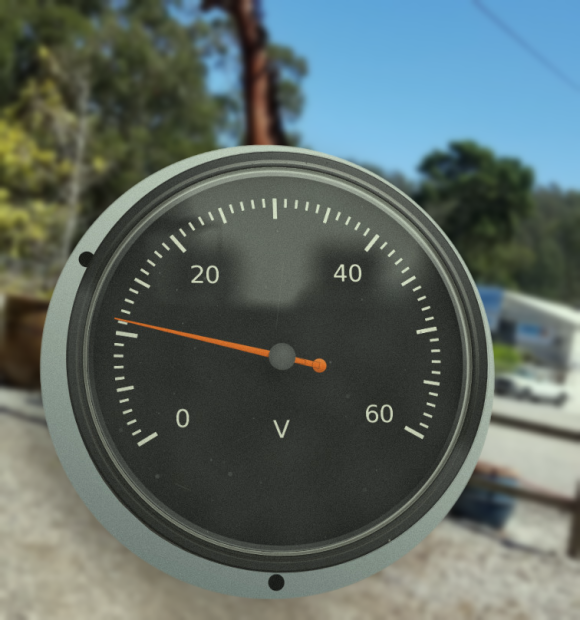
V 11
